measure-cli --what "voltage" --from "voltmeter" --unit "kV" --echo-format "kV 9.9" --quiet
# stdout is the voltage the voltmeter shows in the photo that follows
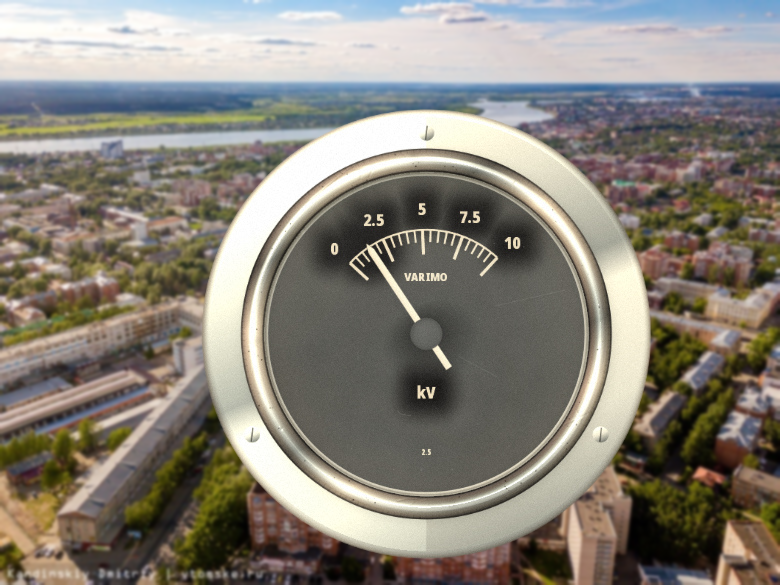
kV 1.5
